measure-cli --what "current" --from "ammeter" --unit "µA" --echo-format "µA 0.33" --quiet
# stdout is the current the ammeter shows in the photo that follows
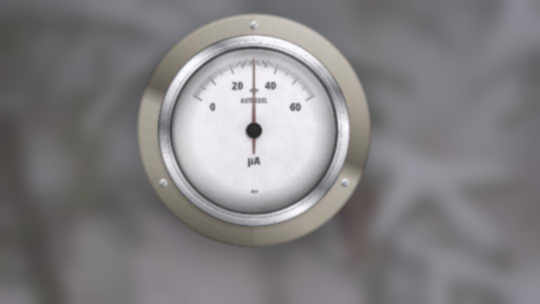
µA 30
